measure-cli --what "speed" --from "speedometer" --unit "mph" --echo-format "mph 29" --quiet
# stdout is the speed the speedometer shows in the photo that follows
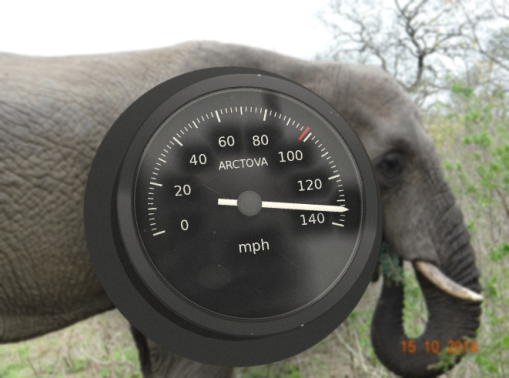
mph 134
